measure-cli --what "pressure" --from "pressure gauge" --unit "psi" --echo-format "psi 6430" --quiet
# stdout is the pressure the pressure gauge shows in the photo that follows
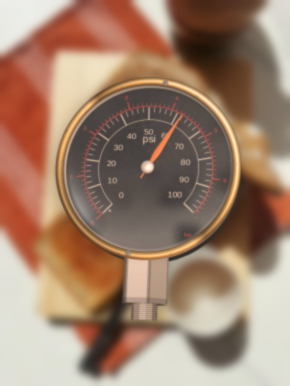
psi 62
